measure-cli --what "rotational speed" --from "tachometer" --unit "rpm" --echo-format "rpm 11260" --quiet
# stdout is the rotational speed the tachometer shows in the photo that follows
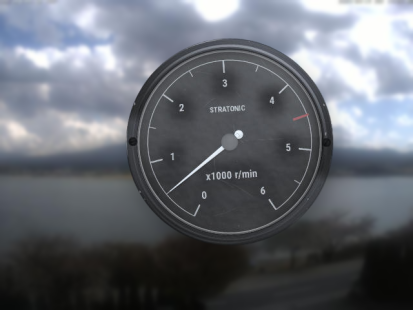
rpm 500
